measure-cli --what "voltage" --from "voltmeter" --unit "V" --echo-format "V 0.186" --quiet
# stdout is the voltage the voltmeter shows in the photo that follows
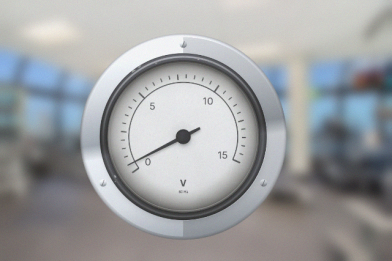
V 0.5
